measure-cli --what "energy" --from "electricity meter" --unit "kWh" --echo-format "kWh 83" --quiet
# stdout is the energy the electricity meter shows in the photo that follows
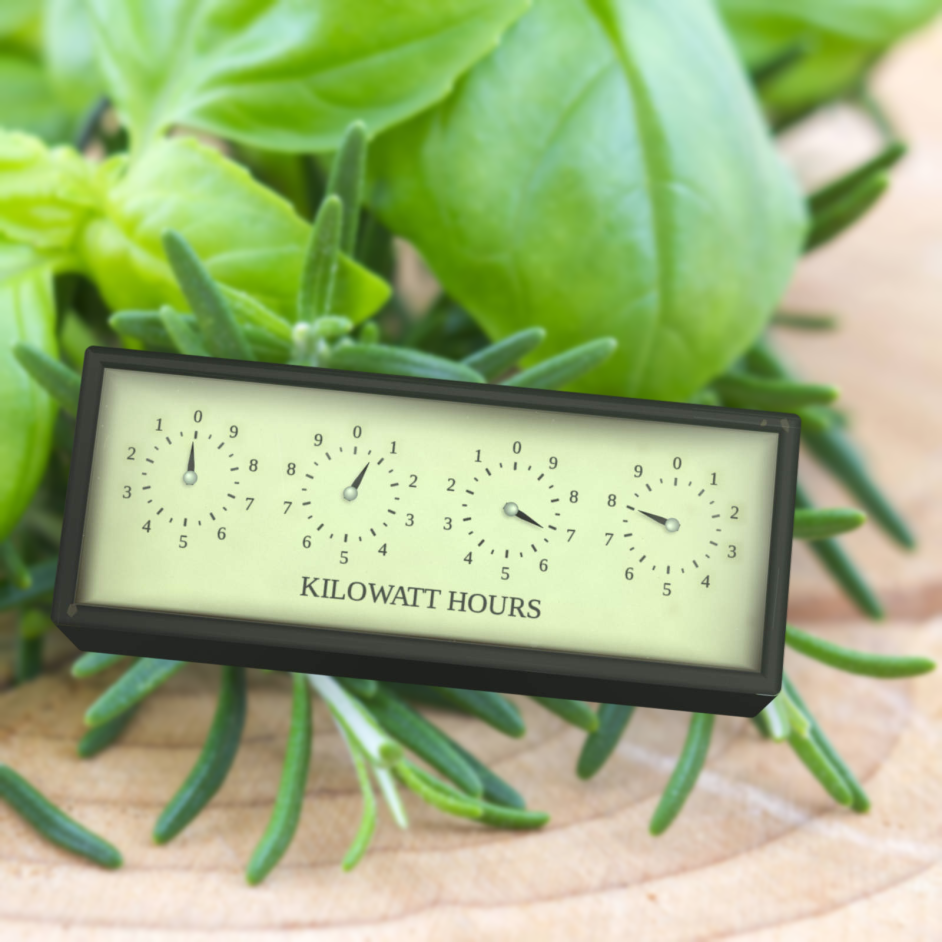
kWh 68
